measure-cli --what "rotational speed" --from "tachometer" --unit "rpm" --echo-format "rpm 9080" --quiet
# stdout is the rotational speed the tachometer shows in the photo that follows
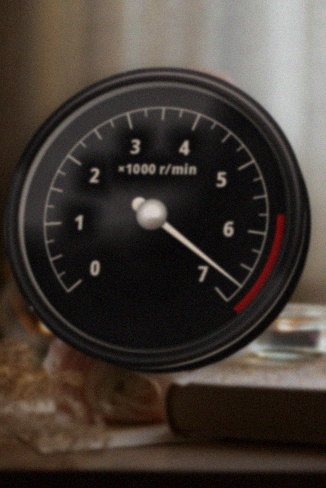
rpm 6750
